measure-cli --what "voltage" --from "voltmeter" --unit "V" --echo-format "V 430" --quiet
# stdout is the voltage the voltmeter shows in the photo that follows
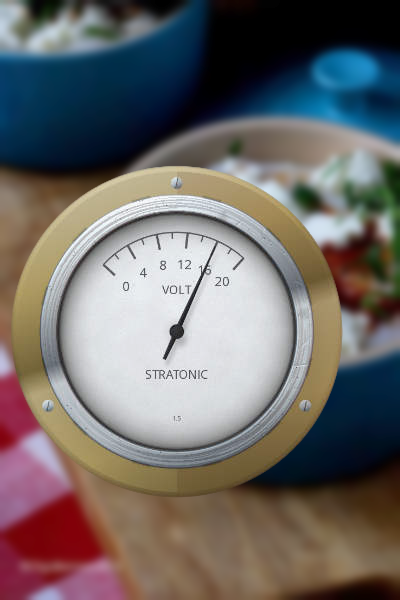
V 16
